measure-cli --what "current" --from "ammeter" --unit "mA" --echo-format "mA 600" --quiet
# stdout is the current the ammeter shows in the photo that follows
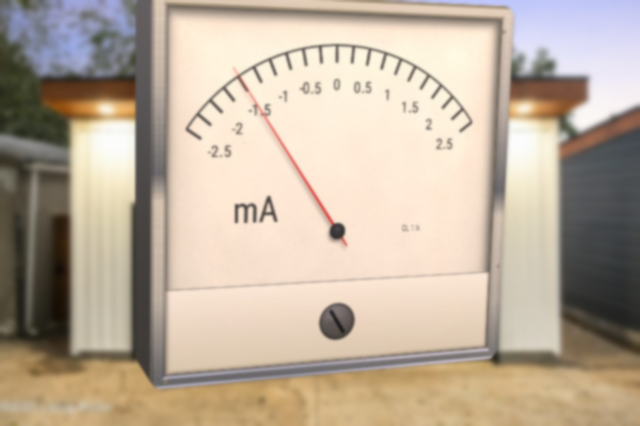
mA -1.5
